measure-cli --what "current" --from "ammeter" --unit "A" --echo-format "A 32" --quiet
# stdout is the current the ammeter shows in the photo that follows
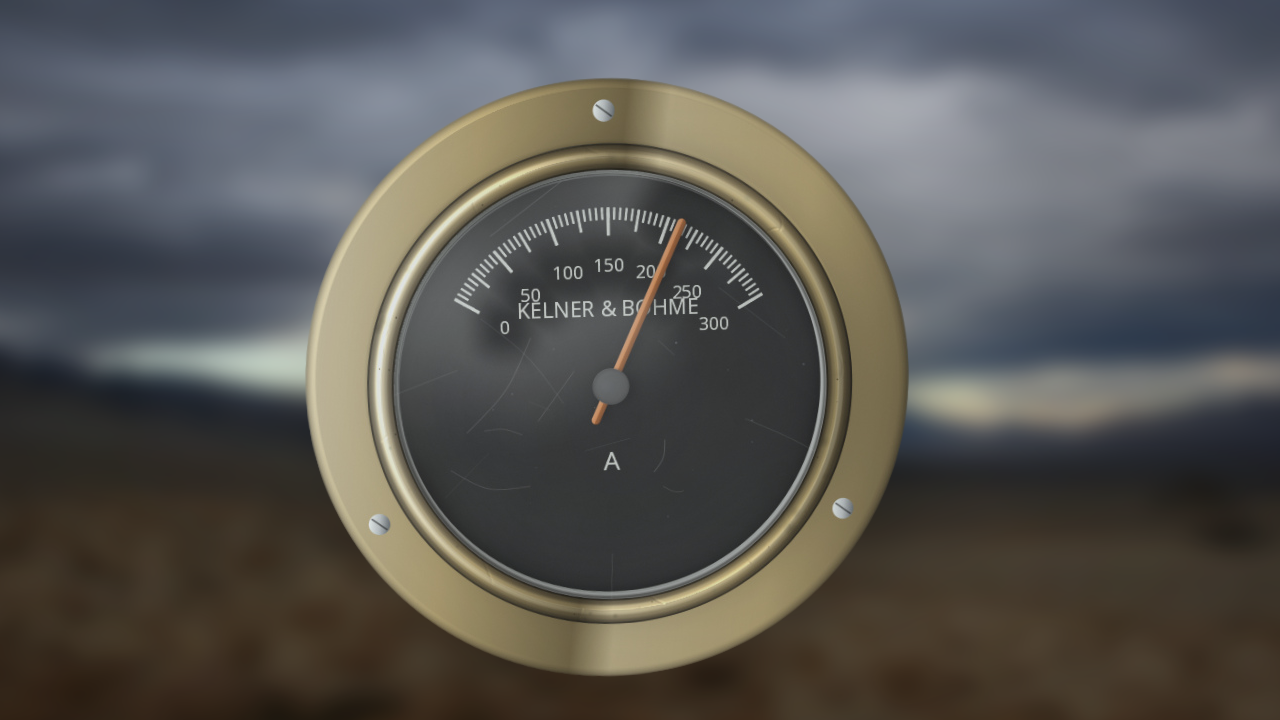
A 210
